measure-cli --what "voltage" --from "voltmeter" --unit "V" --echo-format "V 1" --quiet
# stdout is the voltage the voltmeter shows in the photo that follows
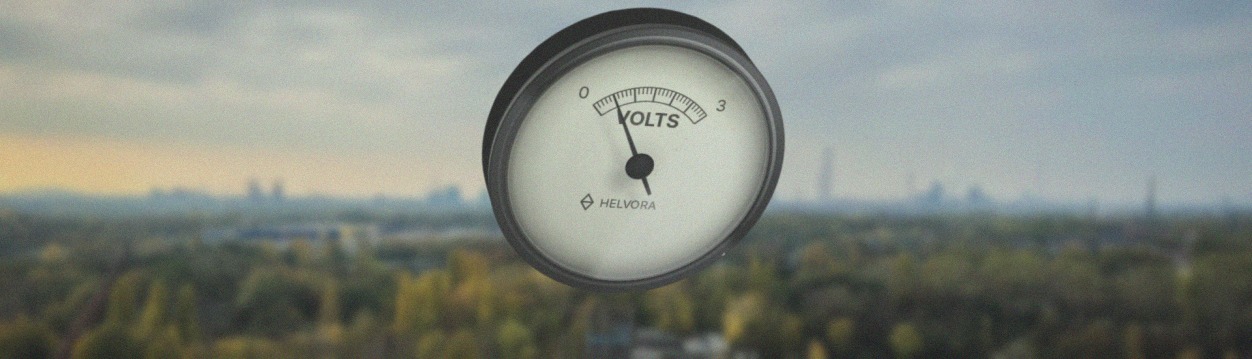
V 0.5
